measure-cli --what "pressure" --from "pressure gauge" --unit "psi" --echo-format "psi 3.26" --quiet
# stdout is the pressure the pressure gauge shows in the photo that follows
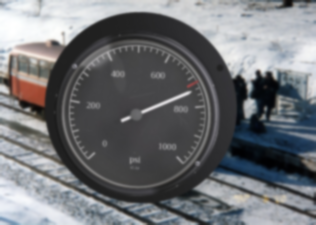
psi 740
